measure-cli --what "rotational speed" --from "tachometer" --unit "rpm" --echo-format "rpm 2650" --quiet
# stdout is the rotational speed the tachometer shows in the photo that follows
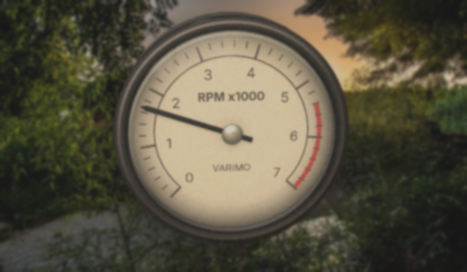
rpm 1700
